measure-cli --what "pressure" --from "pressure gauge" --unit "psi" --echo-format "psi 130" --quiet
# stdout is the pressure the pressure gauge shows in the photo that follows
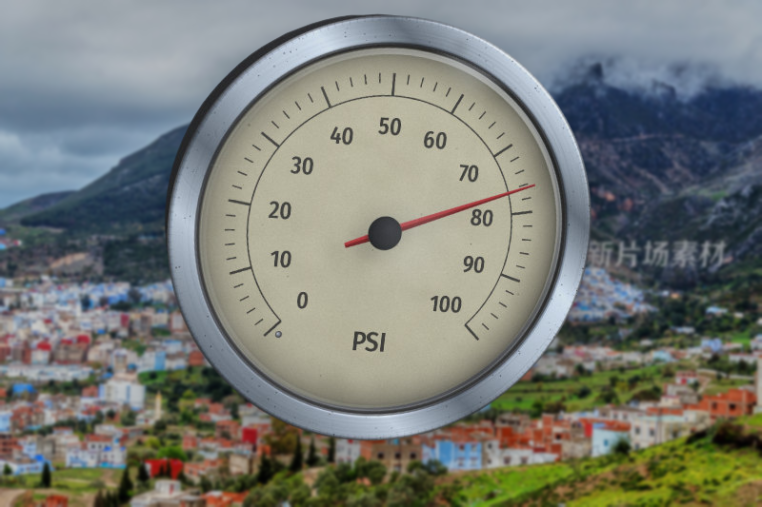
psi 76
